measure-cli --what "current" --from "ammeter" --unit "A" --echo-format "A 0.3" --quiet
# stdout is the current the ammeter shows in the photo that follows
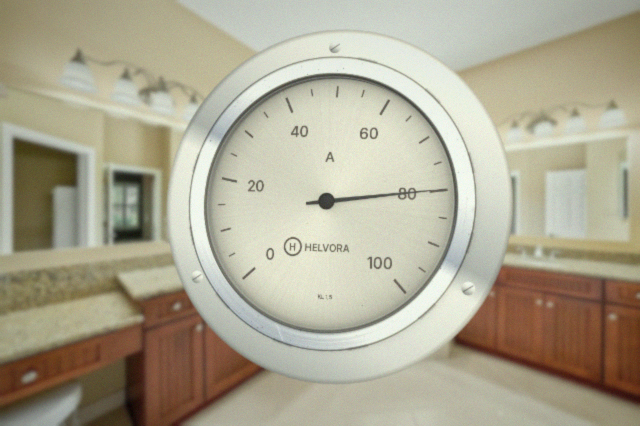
A 80
